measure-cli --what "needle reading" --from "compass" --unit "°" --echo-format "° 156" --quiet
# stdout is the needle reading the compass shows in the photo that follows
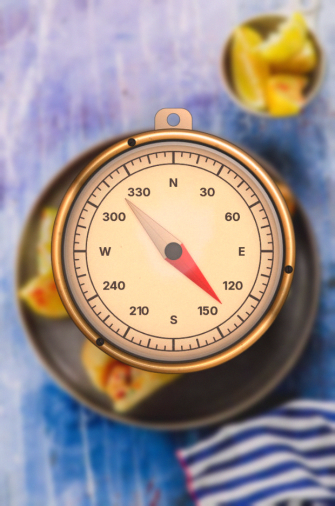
° 137.5
